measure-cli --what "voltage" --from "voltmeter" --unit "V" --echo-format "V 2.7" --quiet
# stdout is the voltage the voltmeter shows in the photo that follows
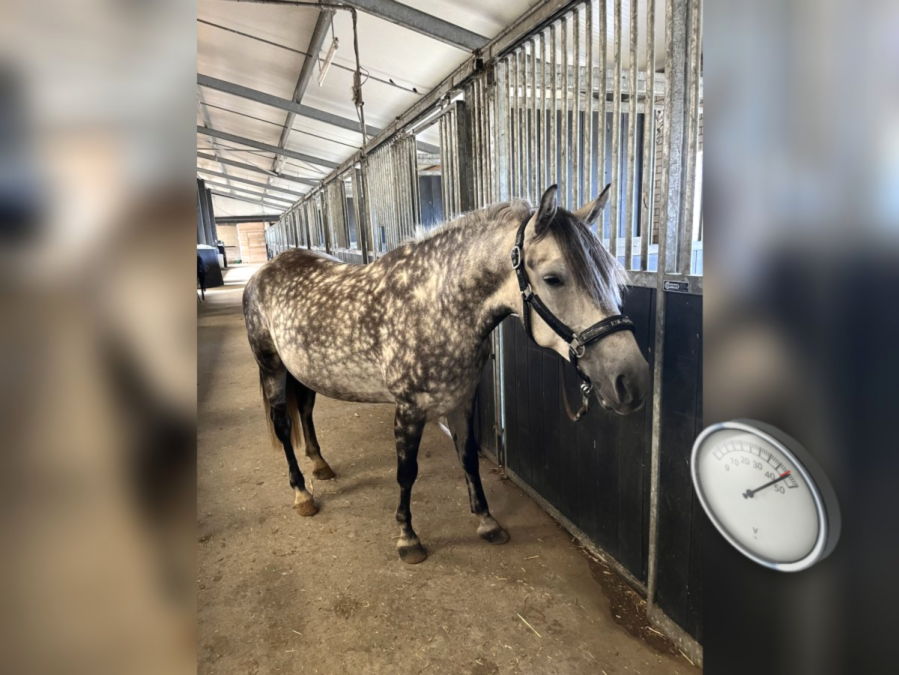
V 45
